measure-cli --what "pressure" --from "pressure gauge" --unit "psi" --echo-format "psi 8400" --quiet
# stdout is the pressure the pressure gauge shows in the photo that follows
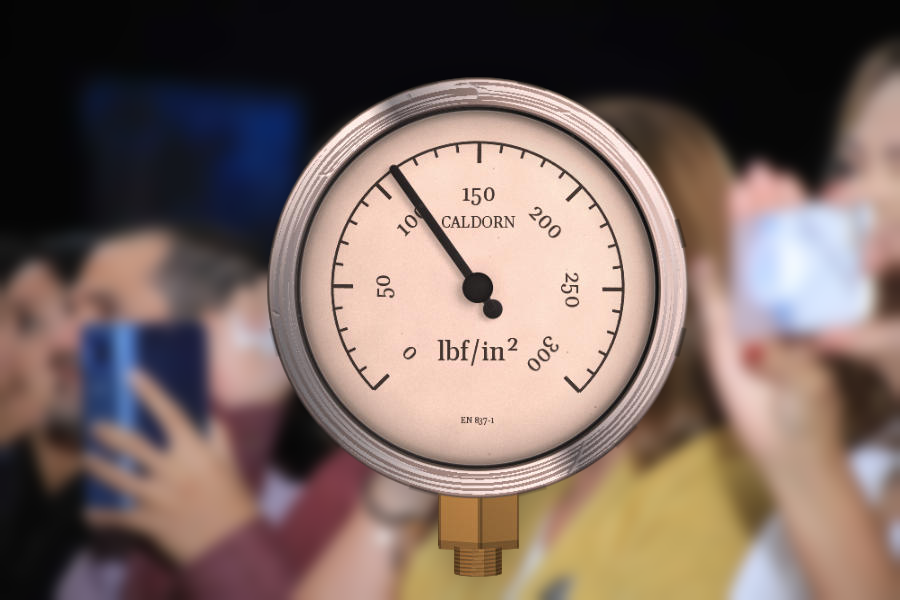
psi 110
